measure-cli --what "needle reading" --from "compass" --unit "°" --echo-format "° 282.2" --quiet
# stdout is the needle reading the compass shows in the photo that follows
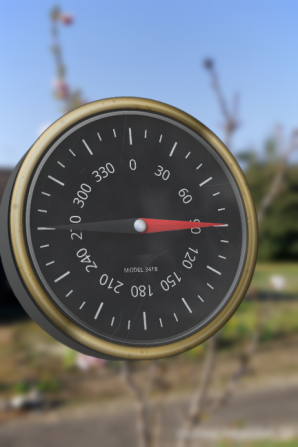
° 90
